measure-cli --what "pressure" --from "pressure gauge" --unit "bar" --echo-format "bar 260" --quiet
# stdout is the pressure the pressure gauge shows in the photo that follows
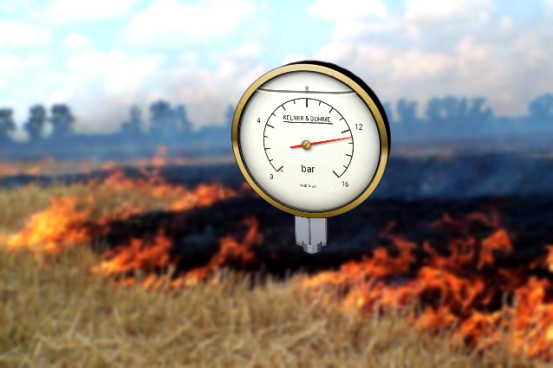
bar 12.5
